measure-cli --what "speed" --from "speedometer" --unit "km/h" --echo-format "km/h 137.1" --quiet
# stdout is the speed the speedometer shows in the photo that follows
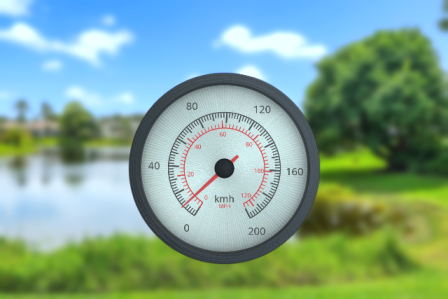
km/h 10
